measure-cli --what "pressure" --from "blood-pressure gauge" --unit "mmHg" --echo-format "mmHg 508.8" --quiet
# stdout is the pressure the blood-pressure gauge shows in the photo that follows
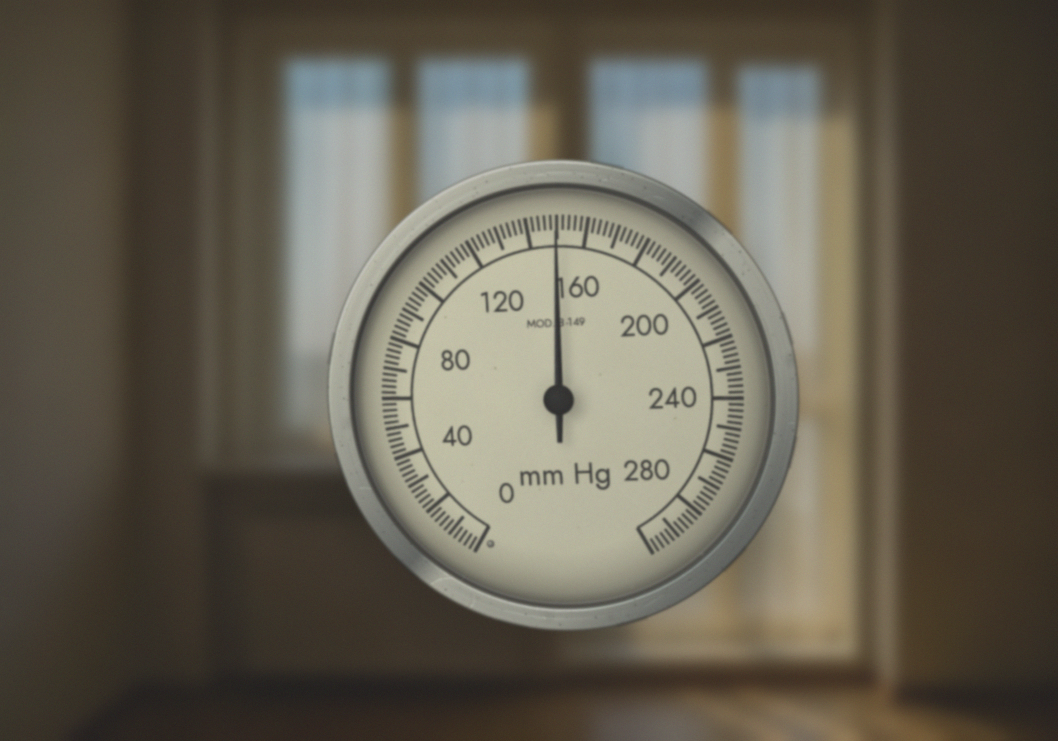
mmHg 150
